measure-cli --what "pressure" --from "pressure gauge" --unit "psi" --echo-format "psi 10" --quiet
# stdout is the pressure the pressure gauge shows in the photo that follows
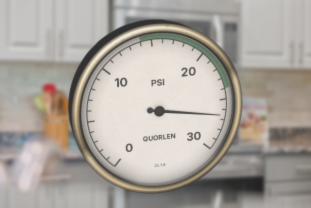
psi 26.5
